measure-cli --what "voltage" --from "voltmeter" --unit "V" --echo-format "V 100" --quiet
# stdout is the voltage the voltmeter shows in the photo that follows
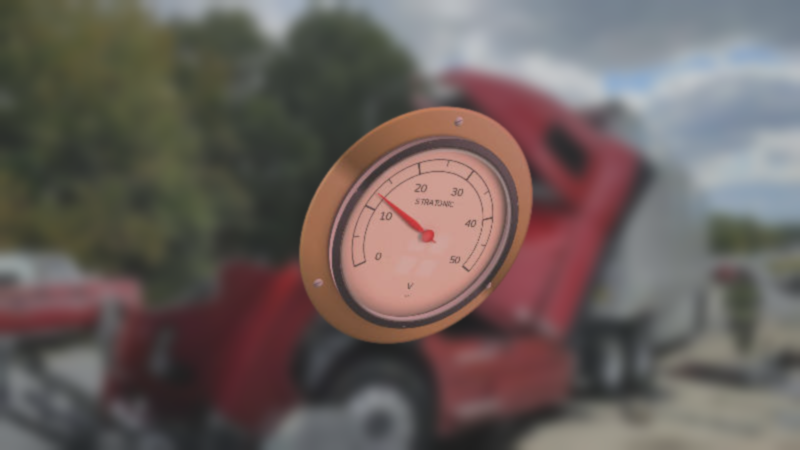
V 12.5
